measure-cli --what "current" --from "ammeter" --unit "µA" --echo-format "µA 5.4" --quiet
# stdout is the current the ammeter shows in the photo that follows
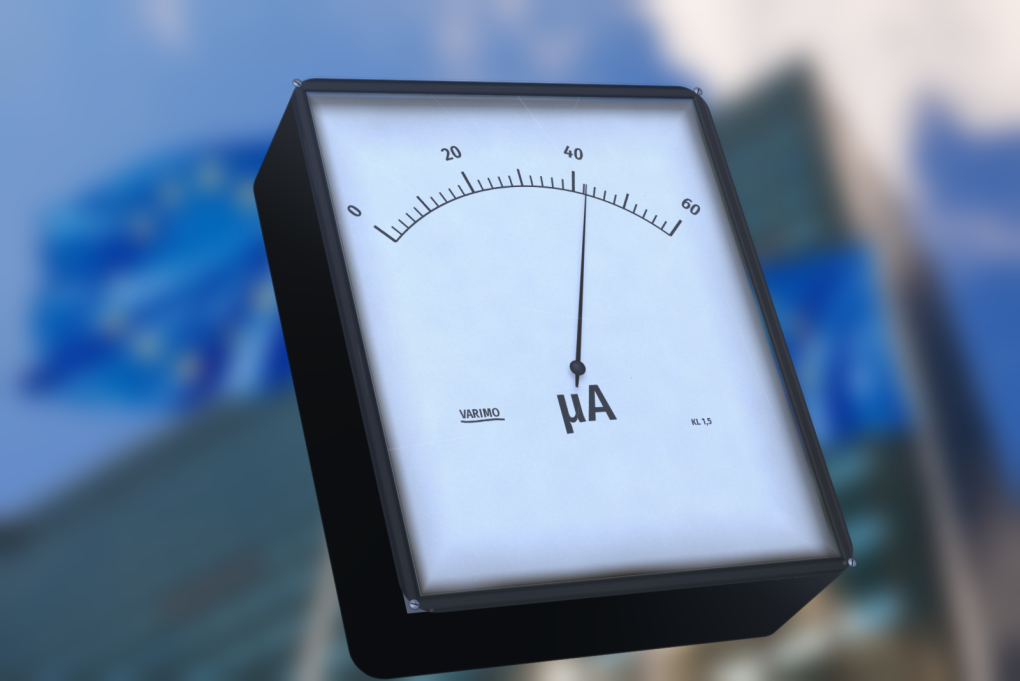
µA 42
